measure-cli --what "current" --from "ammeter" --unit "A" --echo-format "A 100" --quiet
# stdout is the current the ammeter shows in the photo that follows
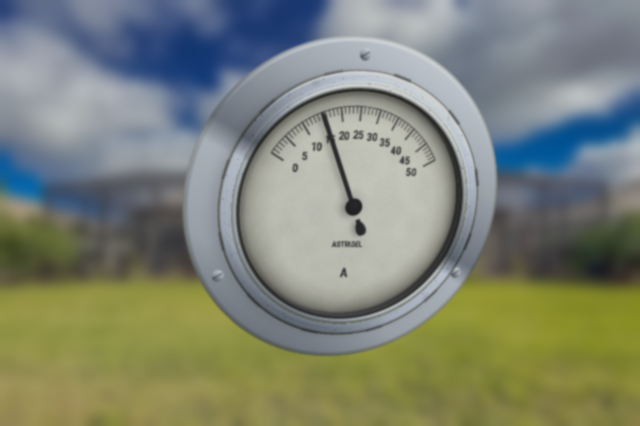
A 15
